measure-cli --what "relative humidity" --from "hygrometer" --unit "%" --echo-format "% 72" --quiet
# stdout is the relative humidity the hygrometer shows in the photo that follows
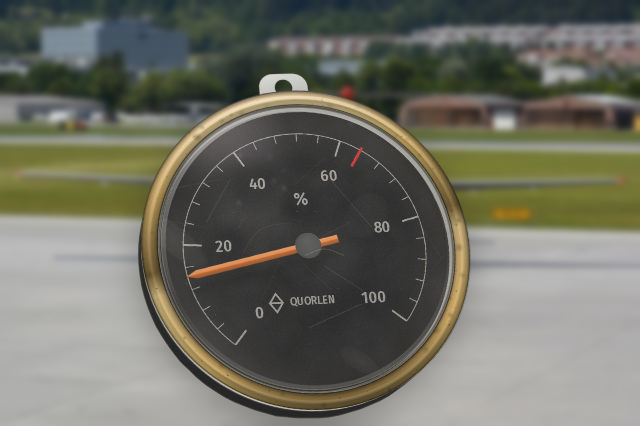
% 14
